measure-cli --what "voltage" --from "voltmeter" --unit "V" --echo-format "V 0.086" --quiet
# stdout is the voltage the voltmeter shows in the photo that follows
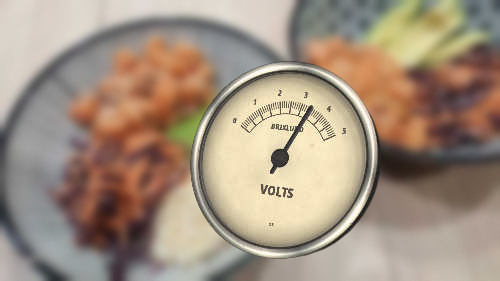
V 3.5
